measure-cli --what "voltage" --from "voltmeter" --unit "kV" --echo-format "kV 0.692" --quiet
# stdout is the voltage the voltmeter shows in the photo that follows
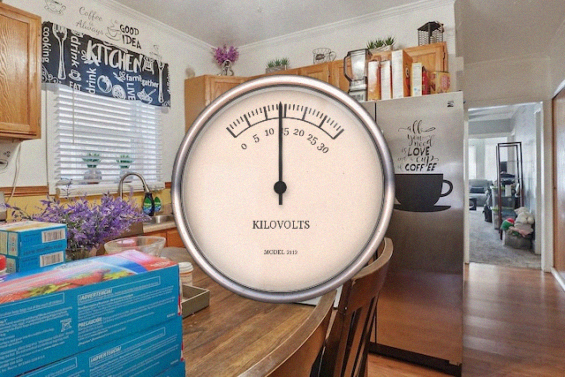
kV 14
